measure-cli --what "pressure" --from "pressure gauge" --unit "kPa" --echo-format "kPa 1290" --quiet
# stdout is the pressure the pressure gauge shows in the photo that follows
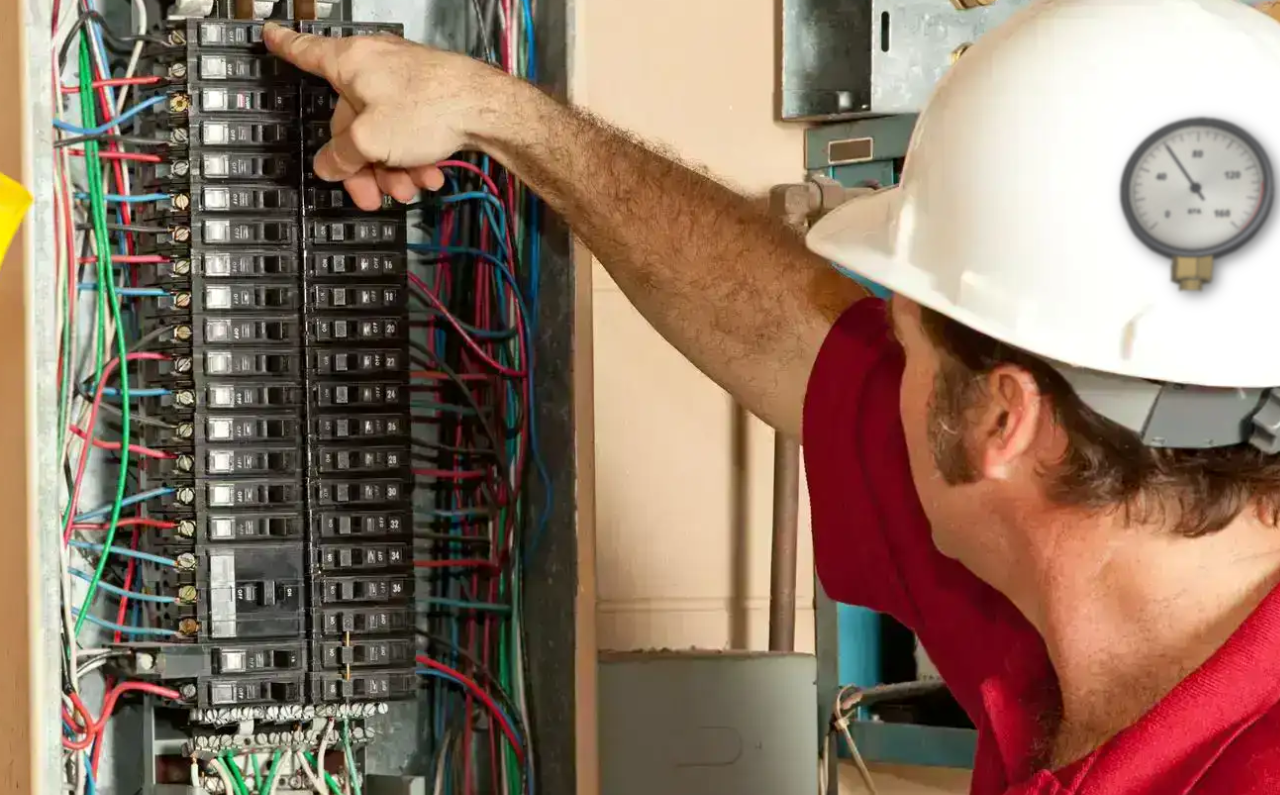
kPa 60
